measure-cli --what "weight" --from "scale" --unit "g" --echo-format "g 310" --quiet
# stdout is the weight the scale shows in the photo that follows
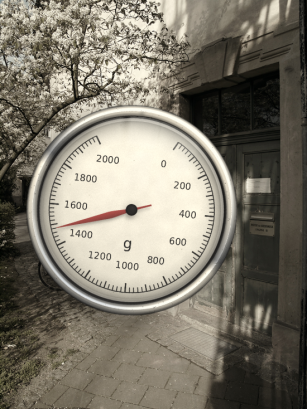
g 1480
